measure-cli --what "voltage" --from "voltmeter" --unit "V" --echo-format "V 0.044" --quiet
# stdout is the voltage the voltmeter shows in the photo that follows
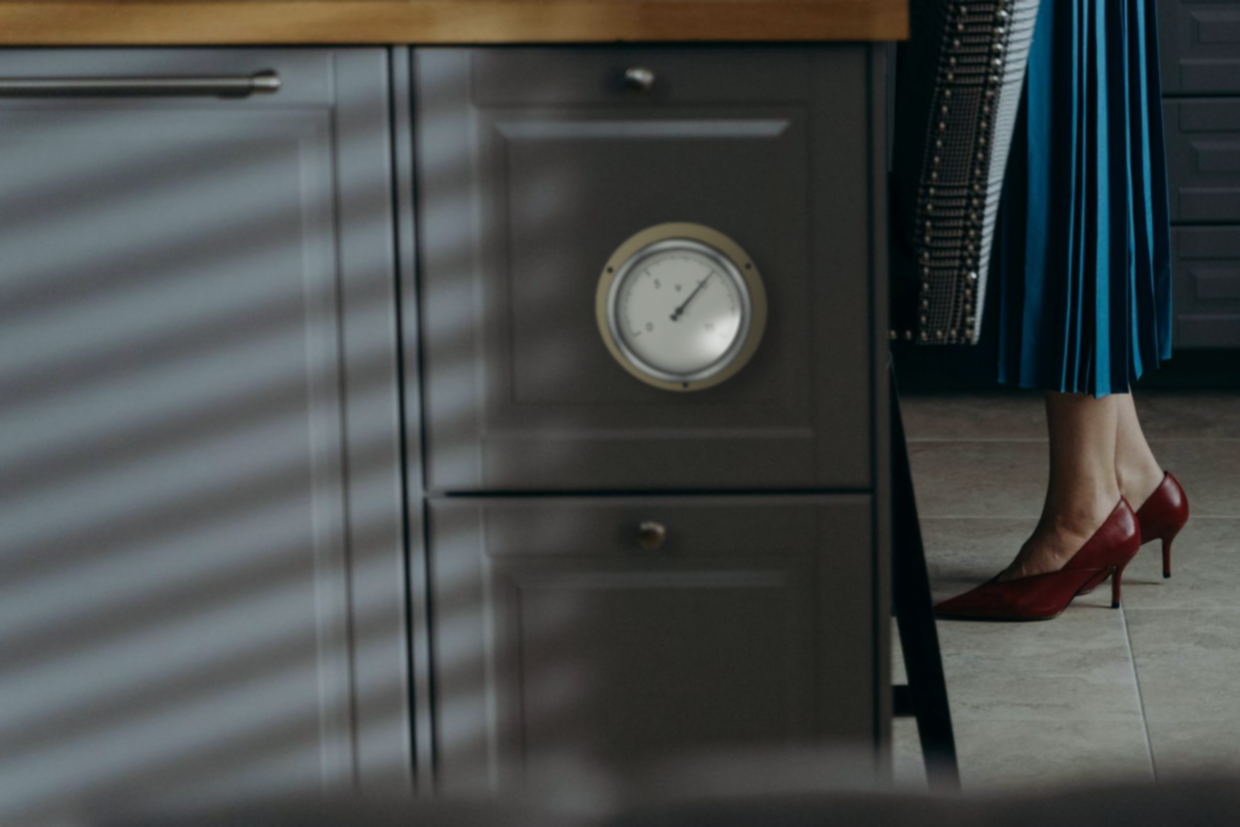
V 10
